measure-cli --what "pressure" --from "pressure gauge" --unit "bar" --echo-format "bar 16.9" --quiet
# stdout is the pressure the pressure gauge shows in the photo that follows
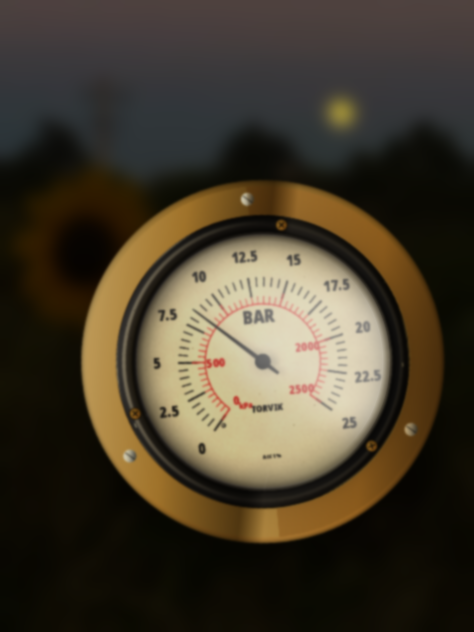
bar 8.5
